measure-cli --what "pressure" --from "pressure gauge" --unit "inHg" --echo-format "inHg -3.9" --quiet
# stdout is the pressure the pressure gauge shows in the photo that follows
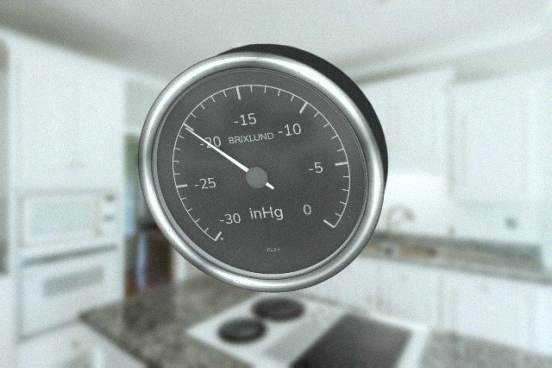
inHg -20
